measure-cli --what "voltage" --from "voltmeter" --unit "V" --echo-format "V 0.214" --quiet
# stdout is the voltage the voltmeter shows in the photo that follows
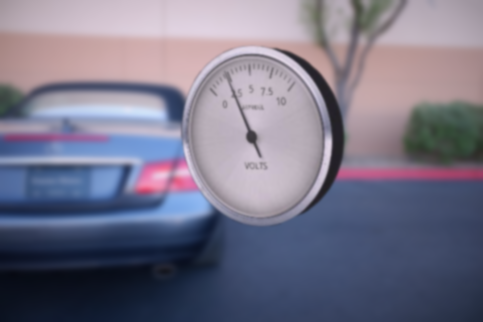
V 2.5
